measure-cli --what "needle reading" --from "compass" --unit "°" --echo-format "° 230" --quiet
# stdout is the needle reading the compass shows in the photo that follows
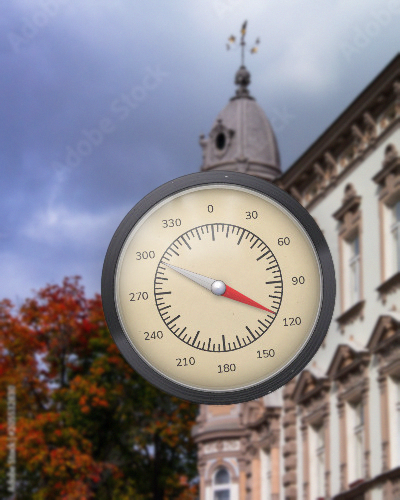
° 120
